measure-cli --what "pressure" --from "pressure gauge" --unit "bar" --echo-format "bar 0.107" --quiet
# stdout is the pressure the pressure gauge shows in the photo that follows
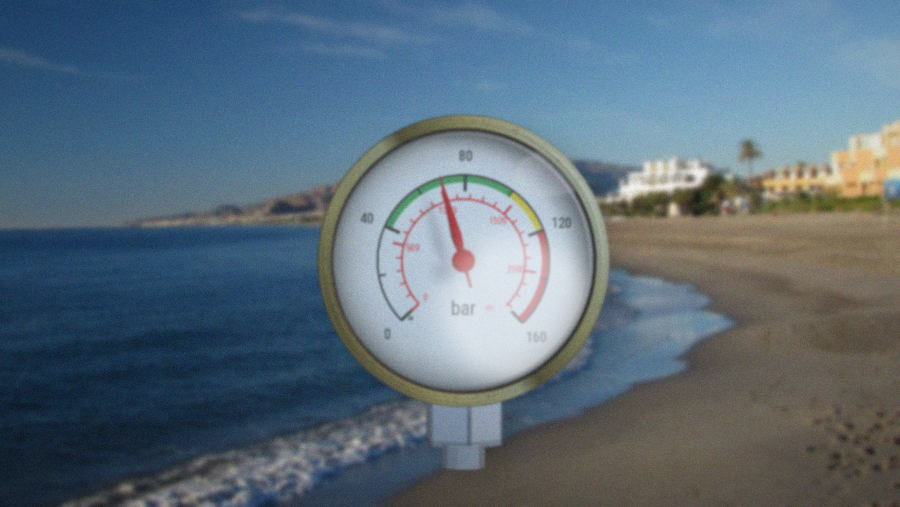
bar 70
